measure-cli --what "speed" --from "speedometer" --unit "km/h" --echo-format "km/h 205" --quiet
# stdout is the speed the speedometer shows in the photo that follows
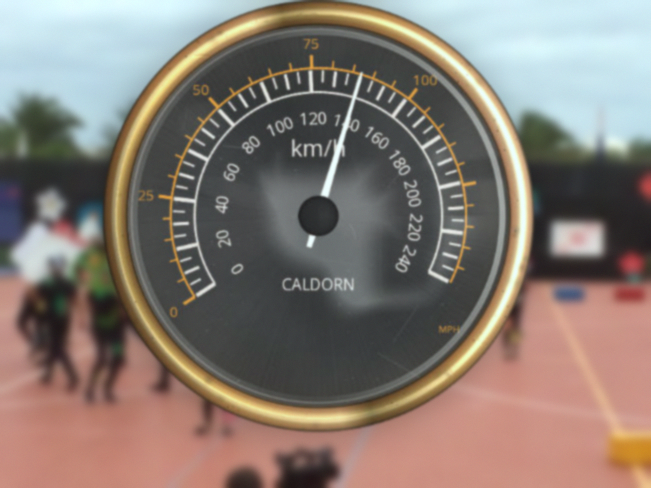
km/h 140
